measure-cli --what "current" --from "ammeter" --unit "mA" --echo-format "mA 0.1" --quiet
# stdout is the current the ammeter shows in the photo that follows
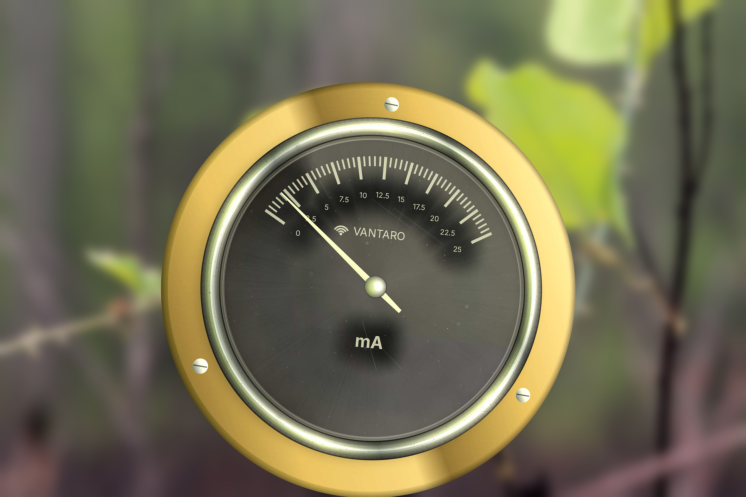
mA 2
